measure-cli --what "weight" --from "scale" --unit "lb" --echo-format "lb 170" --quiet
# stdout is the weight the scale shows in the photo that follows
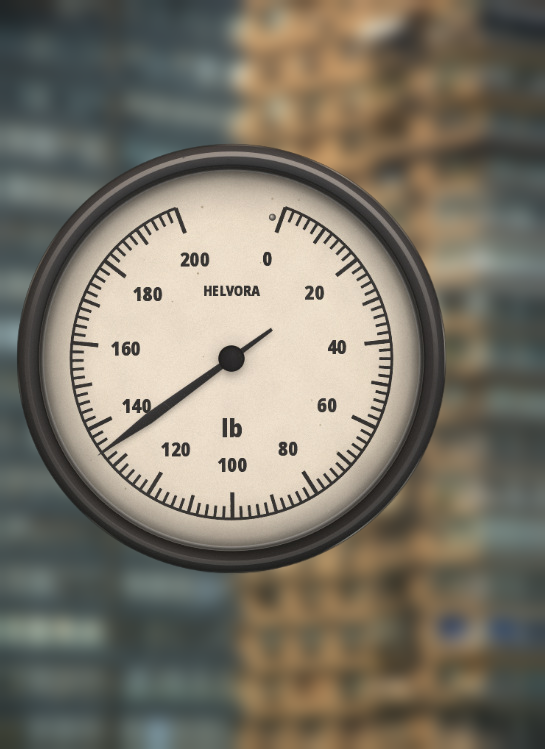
lb 134
